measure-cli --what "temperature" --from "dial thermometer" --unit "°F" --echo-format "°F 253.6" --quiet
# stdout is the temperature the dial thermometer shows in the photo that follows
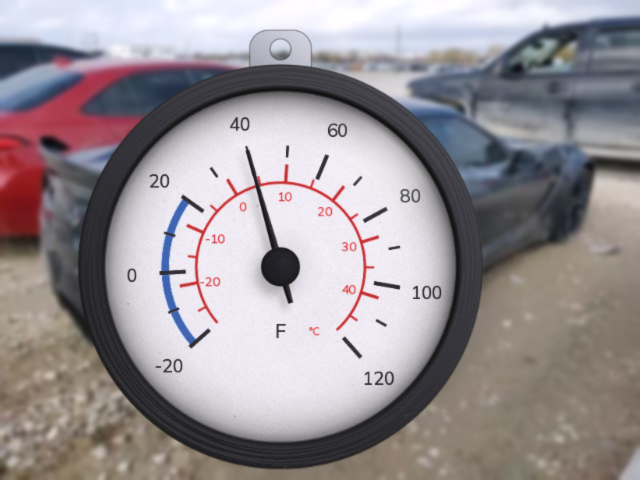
°F 40
